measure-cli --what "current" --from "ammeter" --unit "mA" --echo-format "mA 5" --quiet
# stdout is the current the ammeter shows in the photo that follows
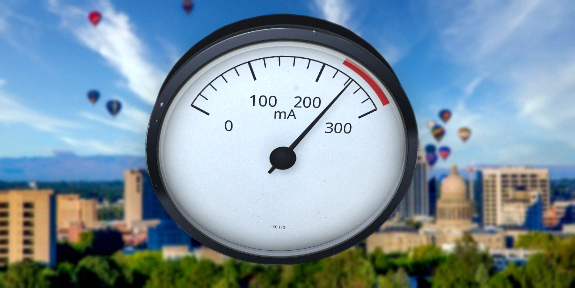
mA 240
